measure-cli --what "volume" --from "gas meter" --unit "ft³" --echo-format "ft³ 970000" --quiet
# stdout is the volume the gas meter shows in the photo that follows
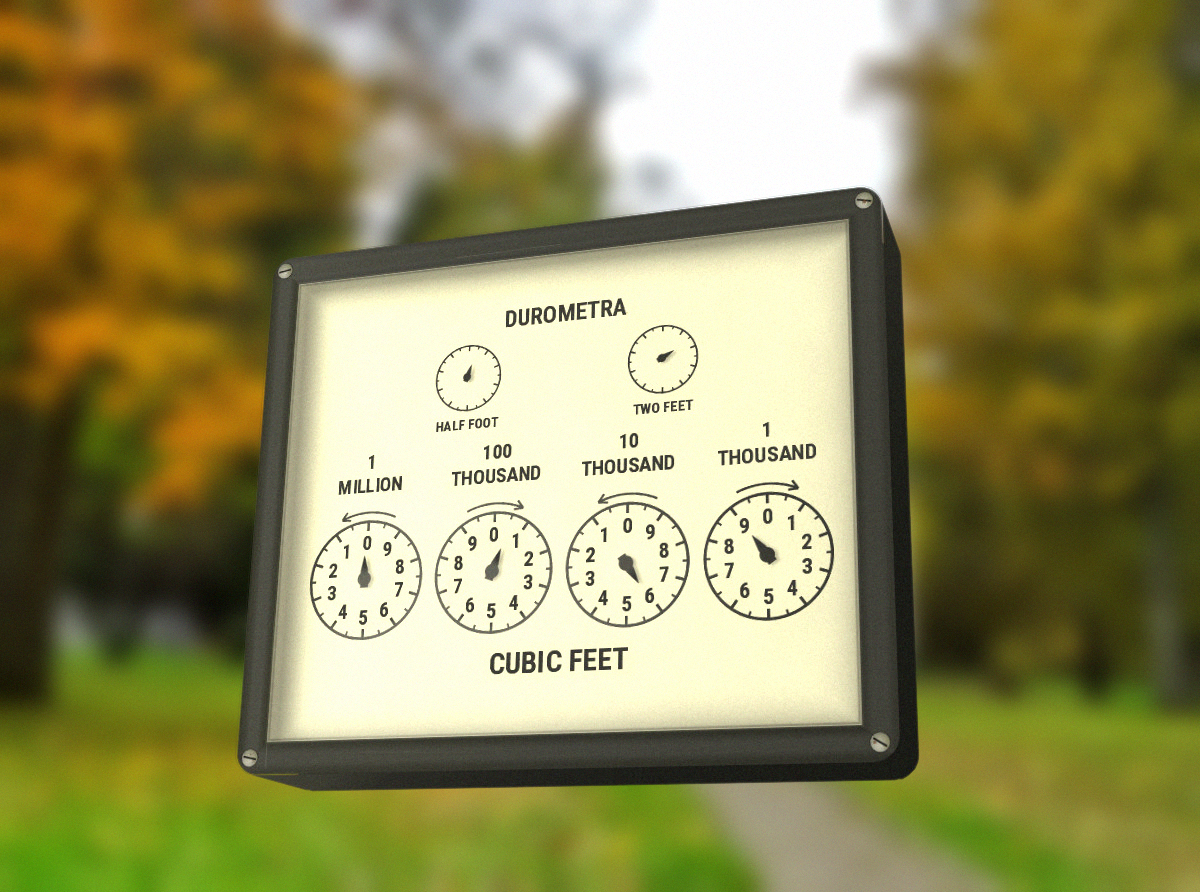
ft³ 5900
